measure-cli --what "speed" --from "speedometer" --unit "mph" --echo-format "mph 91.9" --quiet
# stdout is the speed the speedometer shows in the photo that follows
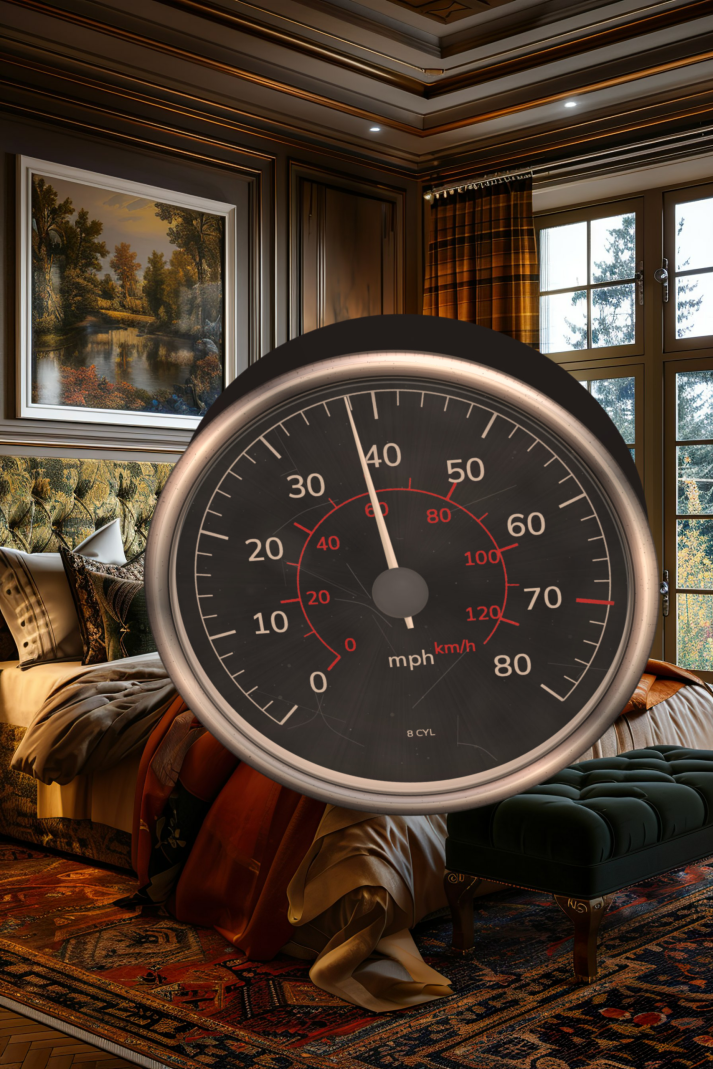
mph 38
